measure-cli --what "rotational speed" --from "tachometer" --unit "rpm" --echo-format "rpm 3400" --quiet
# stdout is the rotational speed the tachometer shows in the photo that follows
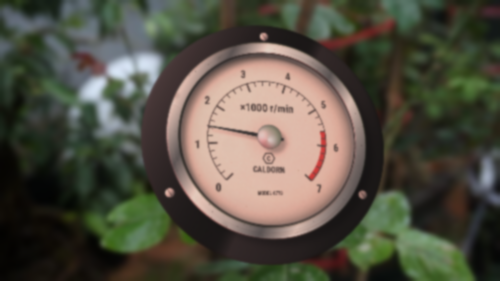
rpm 1400
